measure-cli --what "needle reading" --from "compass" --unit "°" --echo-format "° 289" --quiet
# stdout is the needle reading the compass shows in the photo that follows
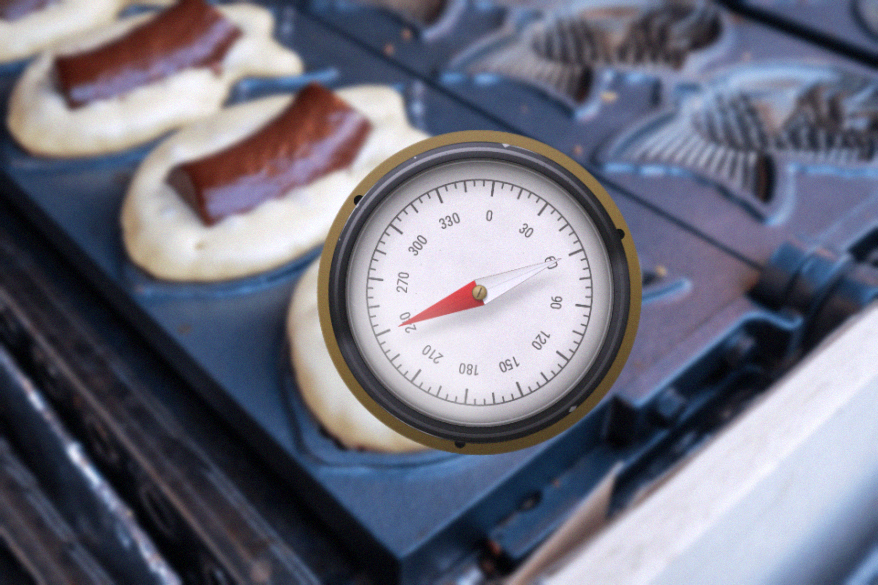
° 240
